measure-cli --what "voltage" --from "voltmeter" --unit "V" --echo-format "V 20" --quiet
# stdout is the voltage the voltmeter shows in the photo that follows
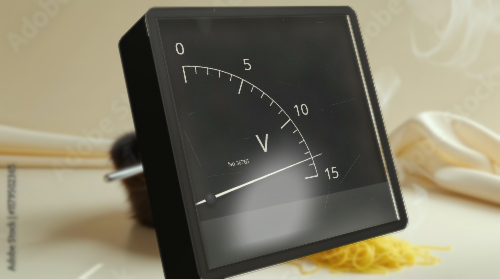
V 13.5
